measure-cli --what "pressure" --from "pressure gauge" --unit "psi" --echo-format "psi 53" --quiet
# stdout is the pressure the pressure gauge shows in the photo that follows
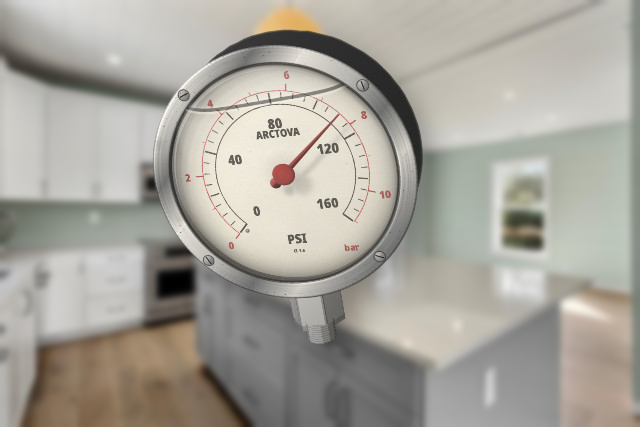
psi 110
